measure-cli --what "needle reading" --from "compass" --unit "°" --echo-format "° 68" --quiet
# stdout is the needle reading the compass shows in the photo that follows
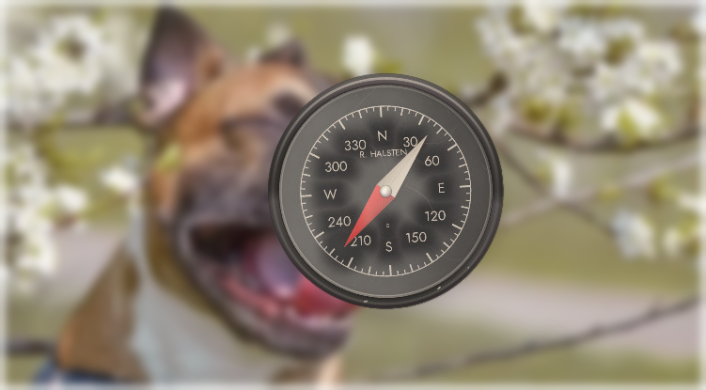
° 220
